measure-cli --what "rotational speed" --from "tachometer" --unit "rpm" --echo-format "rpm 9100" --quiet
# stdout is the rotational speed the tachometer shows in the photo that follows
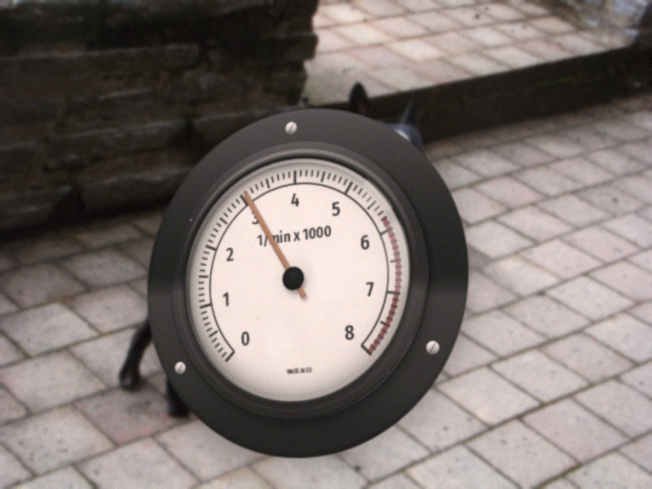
rpm 3100
